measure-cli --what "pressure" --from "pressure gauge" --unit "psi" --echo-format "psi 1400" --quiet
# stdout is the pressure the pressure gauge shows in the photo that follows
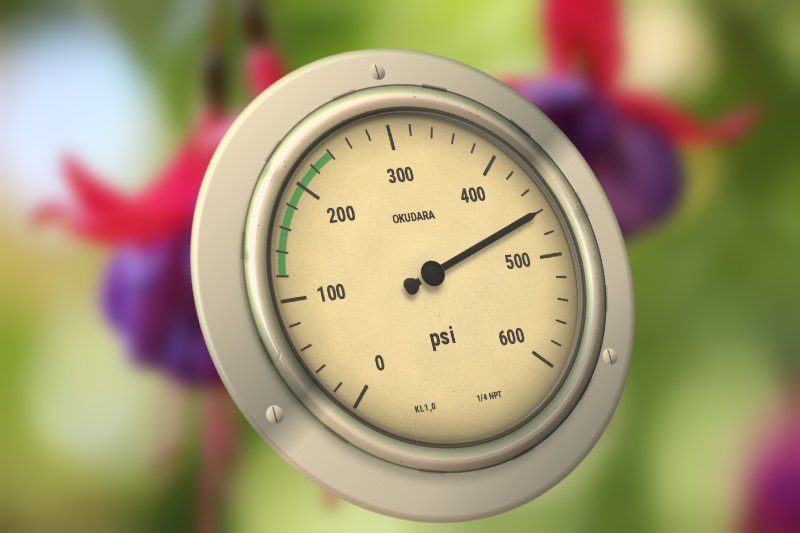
psi 460
